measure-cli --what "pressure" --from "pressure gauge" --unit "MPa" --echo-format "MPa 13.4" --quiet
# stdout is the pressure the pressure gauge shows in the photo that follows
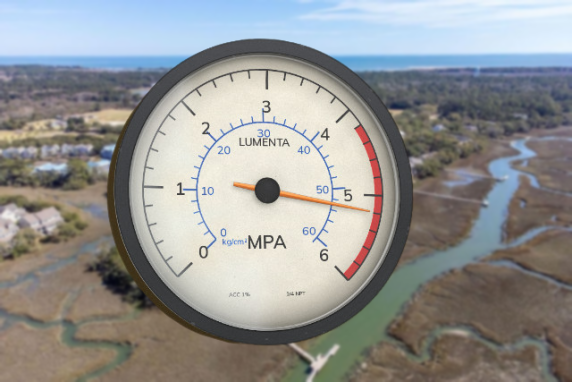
MPa 5.2
